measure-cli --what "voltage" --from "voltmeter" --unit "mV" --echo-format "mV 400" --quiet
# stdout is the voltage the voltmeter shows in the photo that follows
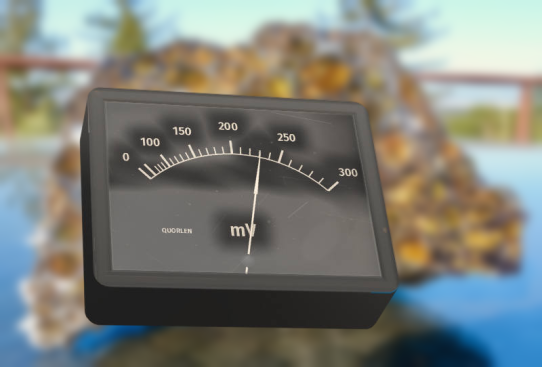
mV 230
